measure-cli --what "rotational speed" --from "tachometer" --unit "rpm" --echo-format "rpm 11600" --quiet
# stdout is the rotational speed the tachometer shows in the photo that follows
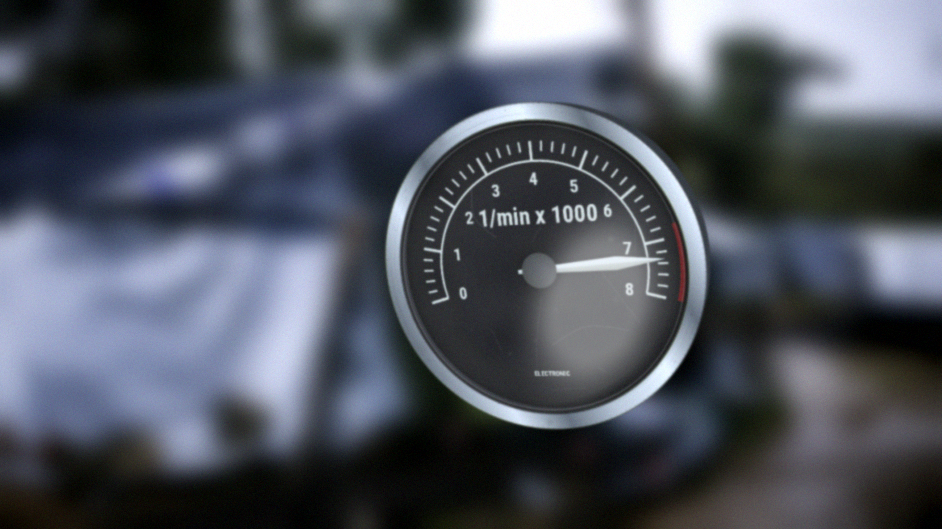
rpm 7300
